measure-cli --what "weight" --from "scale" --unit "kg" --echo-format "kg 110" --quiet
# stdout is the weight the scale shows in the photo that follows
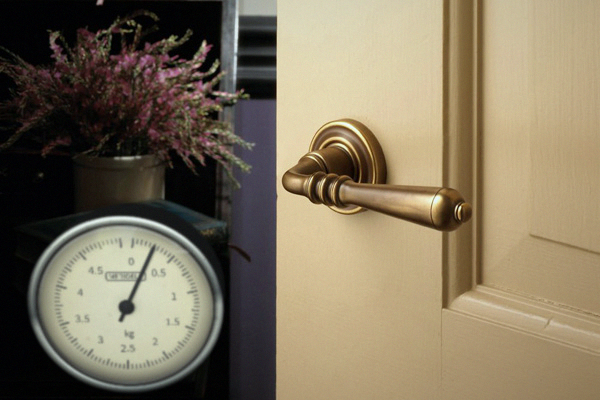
kg 0.25
